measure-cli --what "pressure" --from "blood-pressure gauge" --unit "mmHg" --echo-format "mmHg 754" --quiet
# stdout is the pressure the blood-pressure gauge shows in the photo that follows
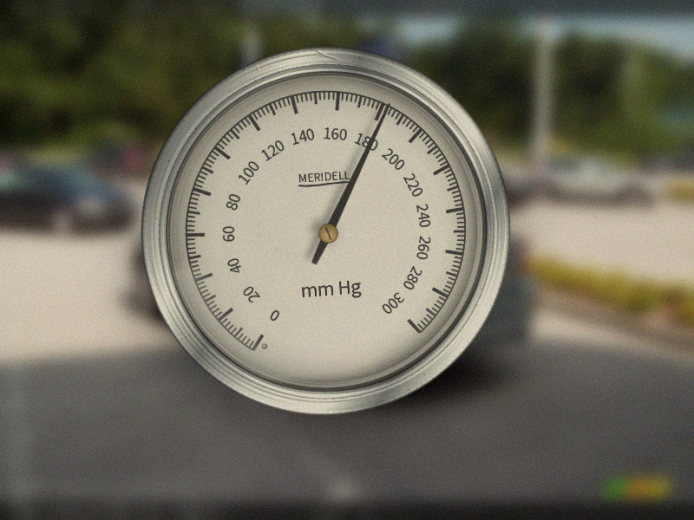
mmHg 182
